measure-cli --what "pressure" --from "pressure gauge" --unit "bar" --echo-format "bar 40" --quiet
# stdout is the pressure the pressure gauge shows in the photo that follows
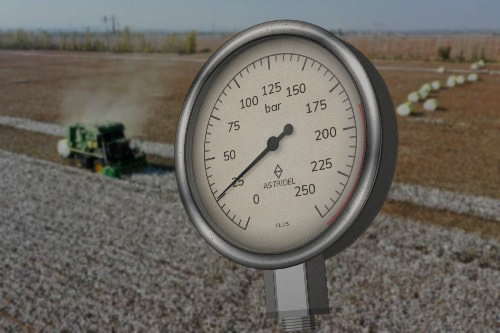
bar 25
